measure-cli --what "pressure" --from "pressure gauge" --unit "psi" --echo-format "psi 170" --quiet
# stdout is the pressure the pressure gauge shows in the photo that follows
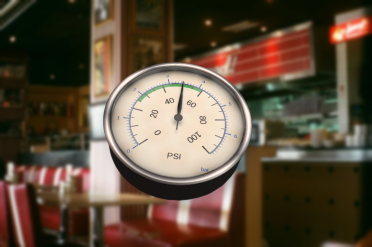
psi 50
